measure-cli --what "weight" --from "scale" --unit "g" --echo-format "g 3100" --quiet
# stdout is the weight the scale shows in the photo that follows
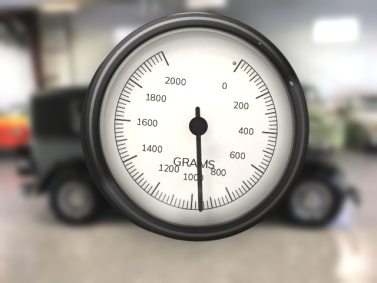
g 960
